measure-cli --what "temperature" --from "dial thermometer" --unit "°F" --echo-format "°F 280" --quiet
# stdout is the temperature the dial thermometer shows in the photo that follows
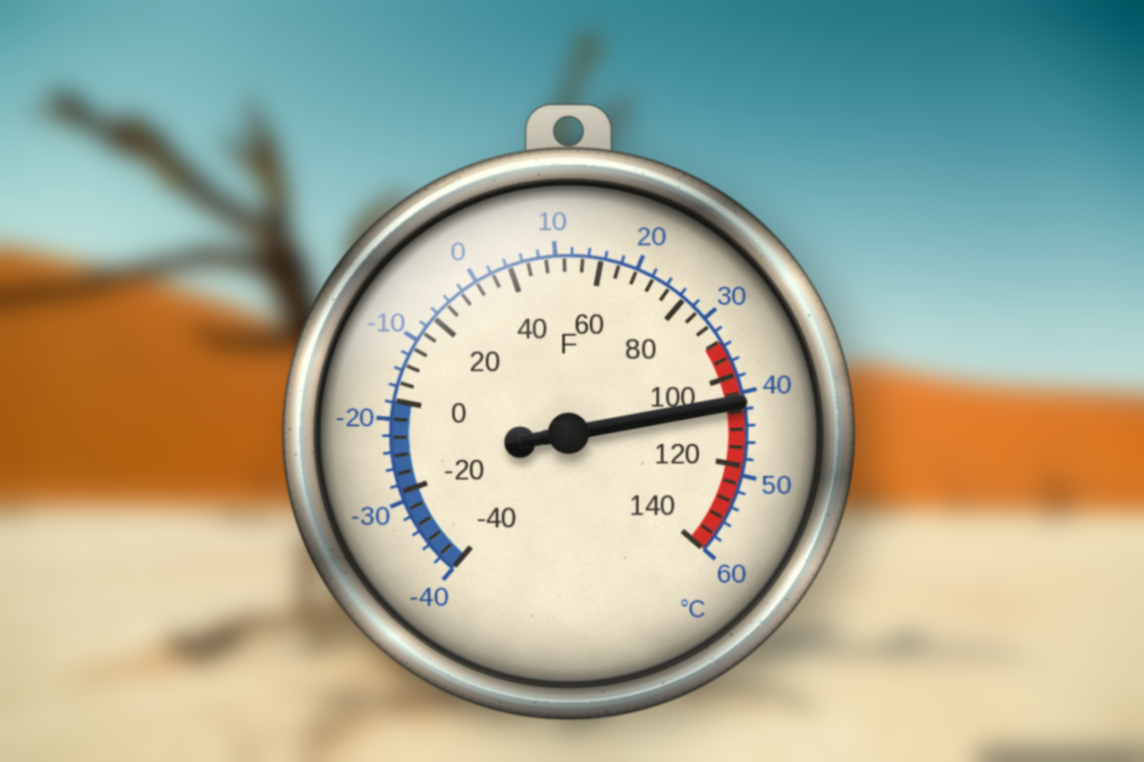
°F 106
